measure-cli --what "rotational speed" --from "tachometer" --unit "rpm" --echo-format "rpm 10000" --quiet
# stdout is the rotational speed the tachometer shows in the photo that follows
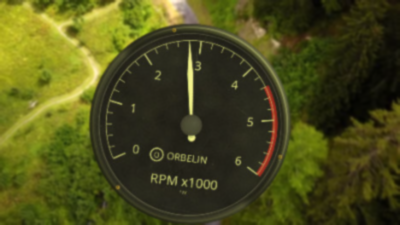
rpm 2800
